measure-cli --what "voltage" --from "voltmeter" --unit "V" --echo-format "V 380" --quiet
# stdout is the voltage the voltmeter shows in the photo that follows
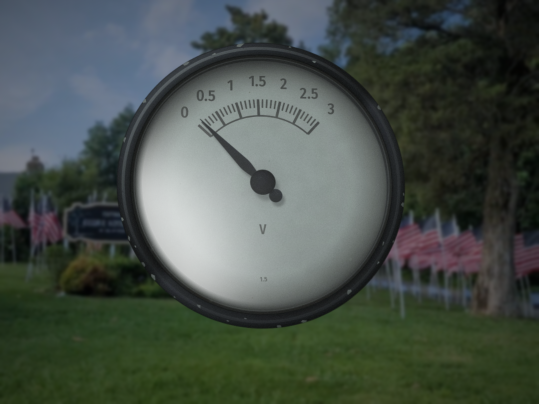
V 0.1
